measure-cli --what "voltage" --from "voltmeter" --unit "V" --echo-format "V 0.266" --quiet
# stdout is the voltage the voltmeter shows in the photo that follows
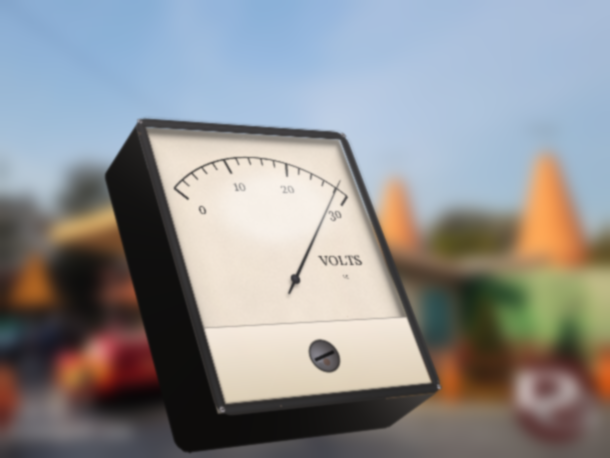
V 28
